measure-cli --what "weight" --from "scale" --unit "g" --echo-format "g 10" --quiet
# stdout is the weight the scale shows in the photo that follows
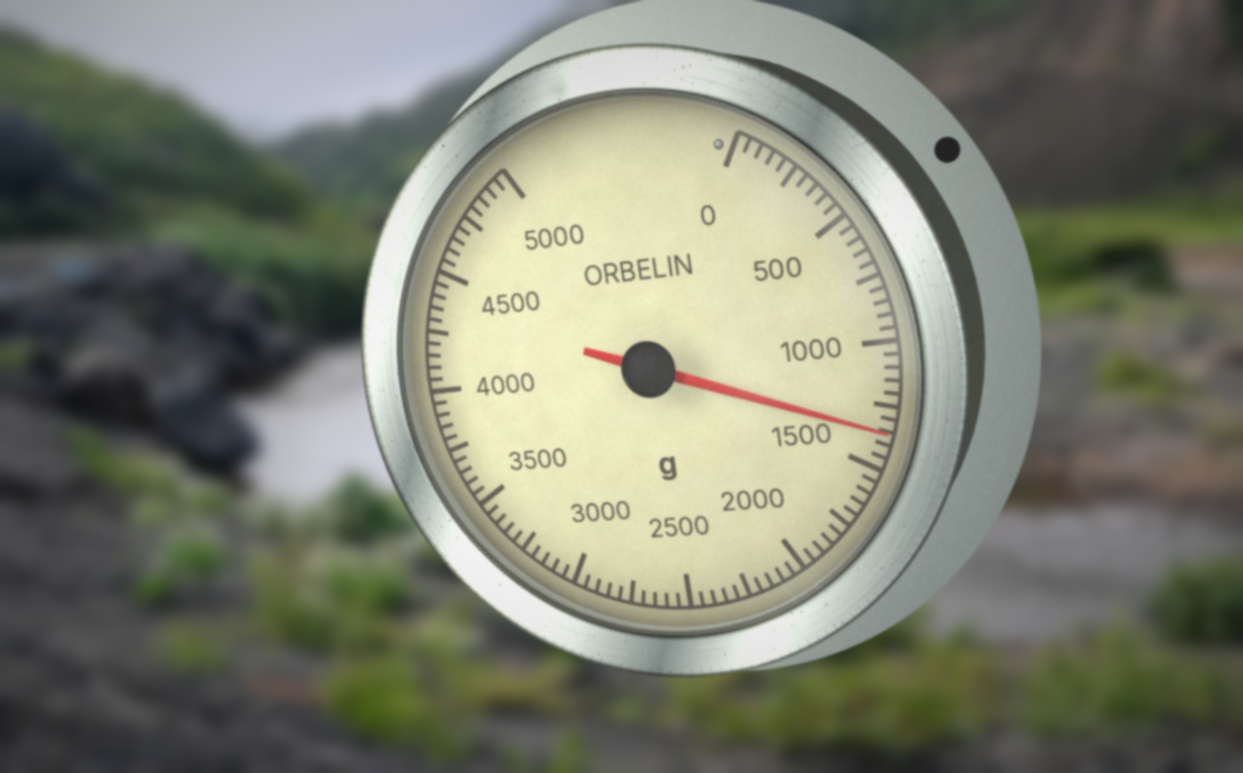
g 1350
